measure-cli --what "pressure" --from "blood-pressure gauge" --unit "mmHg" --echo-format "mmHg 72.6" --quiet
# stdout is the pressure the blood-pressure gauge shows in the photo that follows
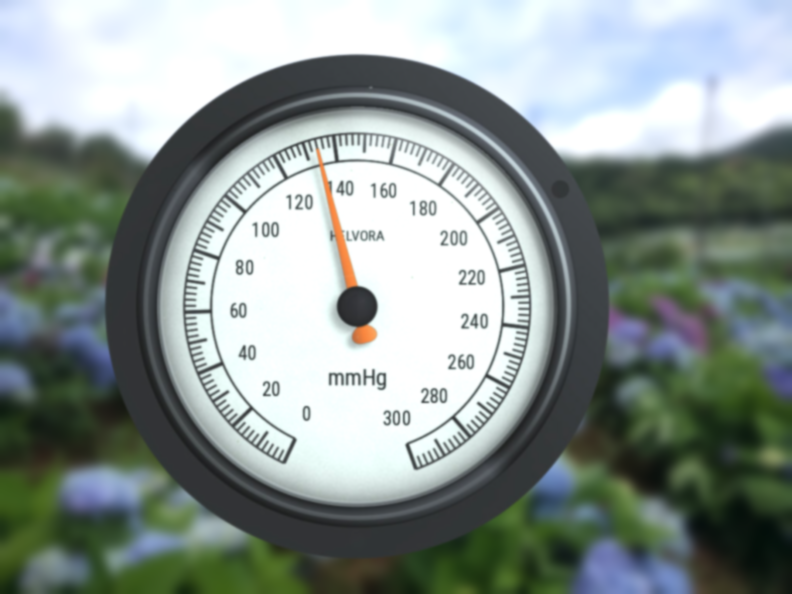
mmHg 134
